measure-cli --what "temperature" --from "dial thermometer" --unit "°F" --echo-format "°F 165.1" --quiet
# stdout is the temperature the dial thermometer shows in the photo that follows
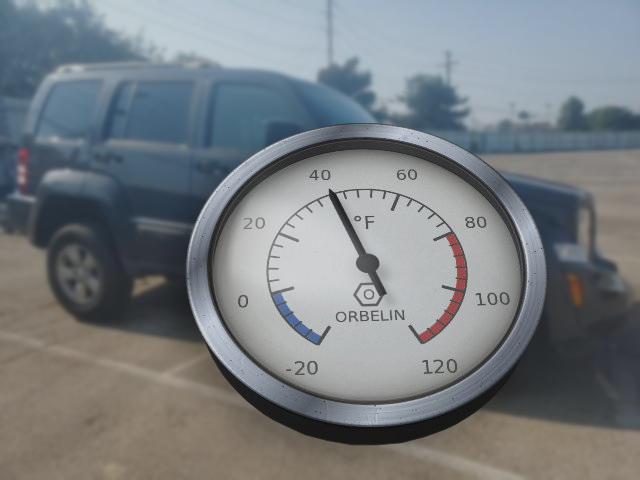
°F 40
